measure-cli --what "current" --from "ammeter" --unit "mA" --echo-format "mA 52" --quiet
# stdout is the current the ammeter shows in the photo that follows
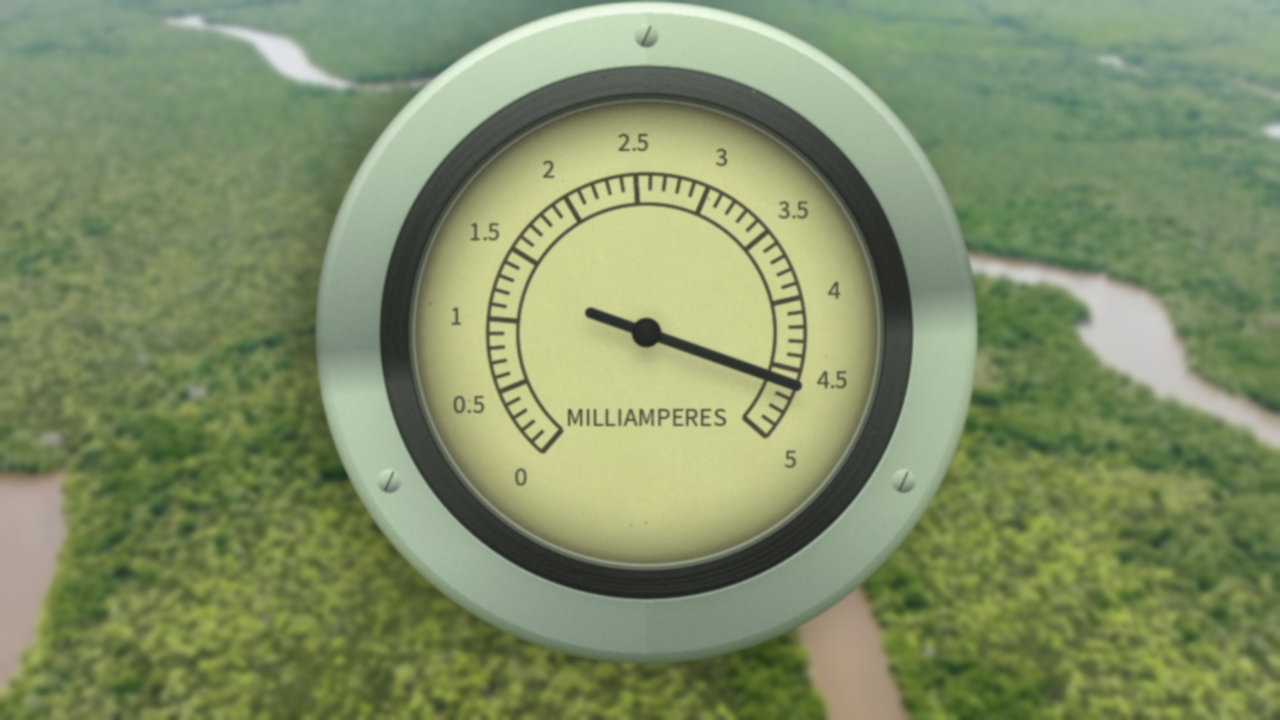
mA 4.6
